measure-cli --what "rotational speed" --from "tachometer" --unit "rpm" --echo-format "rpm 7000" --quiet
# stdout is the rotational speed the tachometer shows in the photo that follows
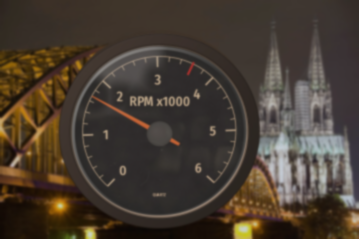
rpm 1700
